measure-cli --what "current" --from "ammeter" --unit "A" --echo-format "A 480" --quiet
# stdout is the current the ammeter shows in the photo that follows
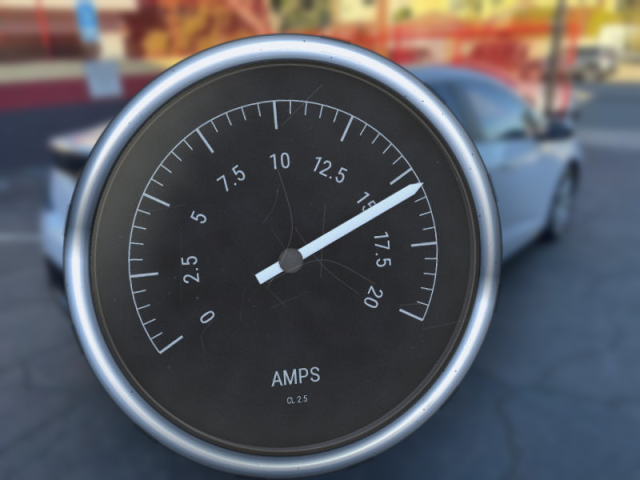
A 15.5
